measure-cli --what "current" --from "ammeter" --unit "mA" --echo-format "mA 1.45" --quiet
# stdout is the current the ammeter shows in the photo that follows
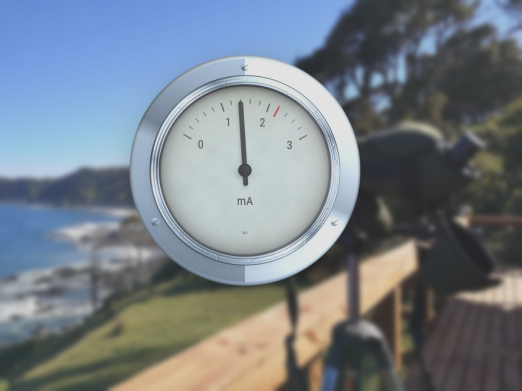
mA 1.4
